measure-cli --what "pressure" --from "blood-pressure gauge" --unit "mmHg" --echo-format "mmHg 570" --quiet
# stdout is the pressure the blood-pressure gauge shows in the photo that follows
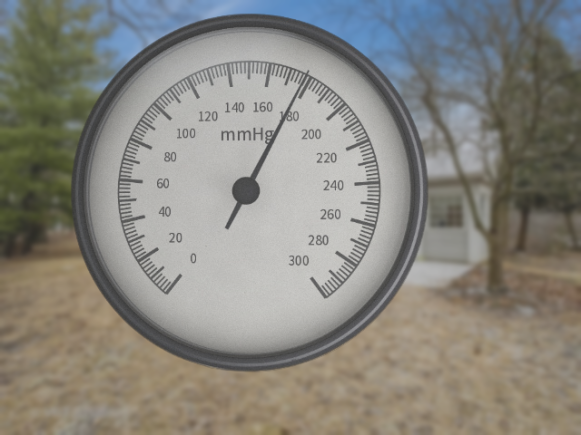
mmHg 178
